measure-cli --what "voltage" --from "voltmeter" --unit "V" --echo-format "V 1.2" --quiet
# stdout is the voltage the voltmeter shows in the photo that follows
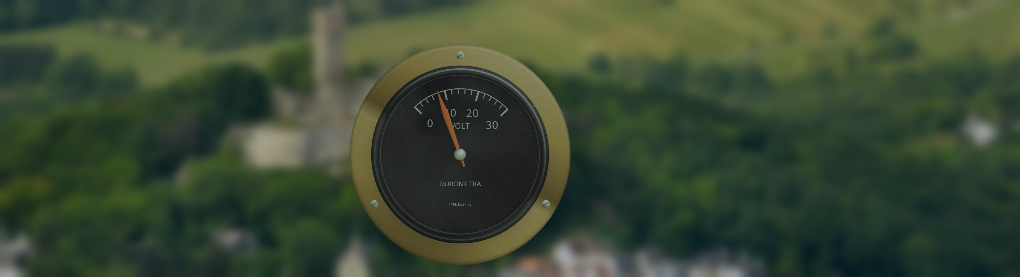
V 8
